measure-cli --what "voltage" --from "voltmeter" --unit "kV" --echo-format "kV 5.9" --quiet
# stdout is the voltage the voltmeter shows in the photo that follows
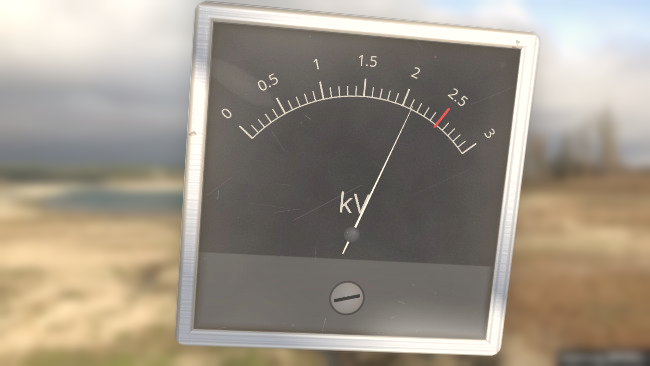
kV 2.1
